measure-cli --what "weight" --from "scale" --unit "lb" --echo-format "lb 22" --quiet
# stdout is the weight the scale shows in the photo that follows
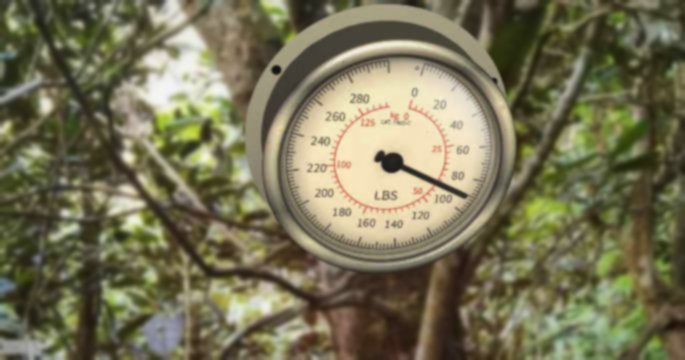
lb 90
